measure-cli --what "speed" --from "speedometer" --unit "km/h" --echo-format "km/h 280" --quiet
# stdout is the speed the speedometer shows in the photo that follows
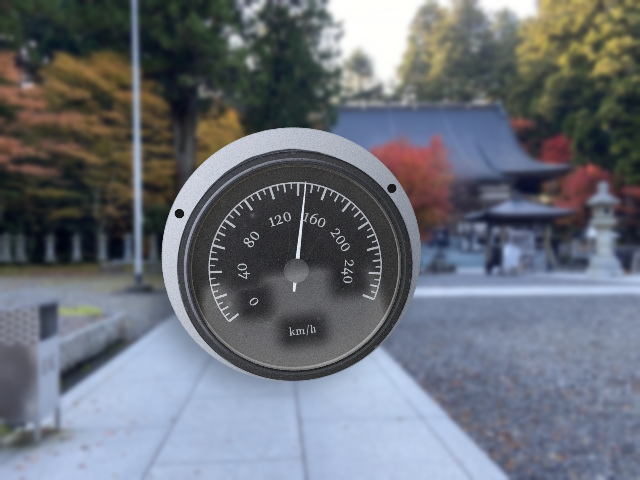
km/h 145
